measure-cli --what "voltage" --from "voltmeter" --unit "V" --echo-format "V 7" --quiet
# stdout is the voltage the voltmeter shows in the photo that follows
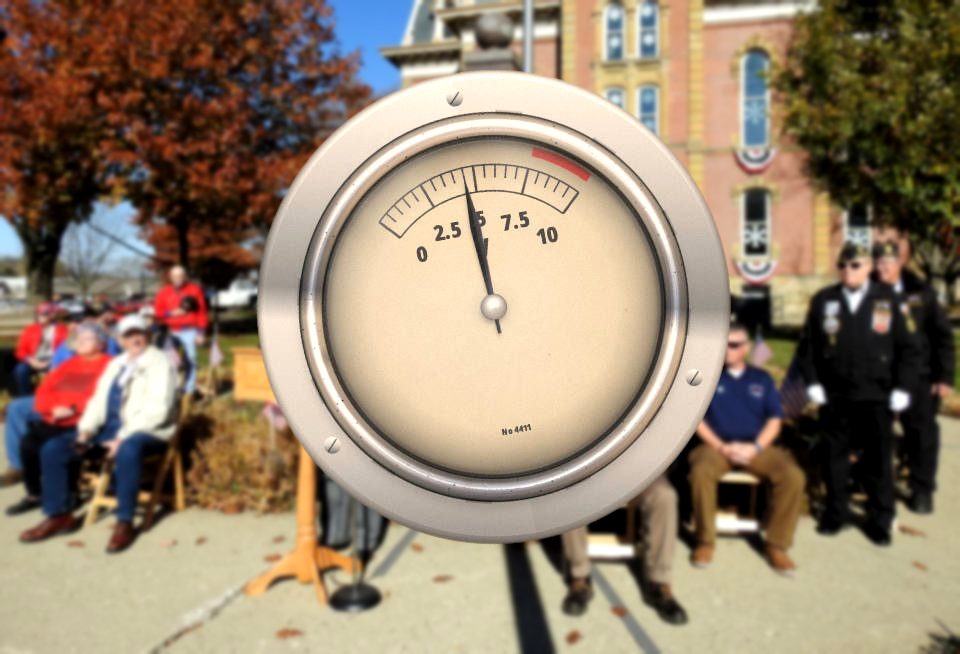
V 4.5
